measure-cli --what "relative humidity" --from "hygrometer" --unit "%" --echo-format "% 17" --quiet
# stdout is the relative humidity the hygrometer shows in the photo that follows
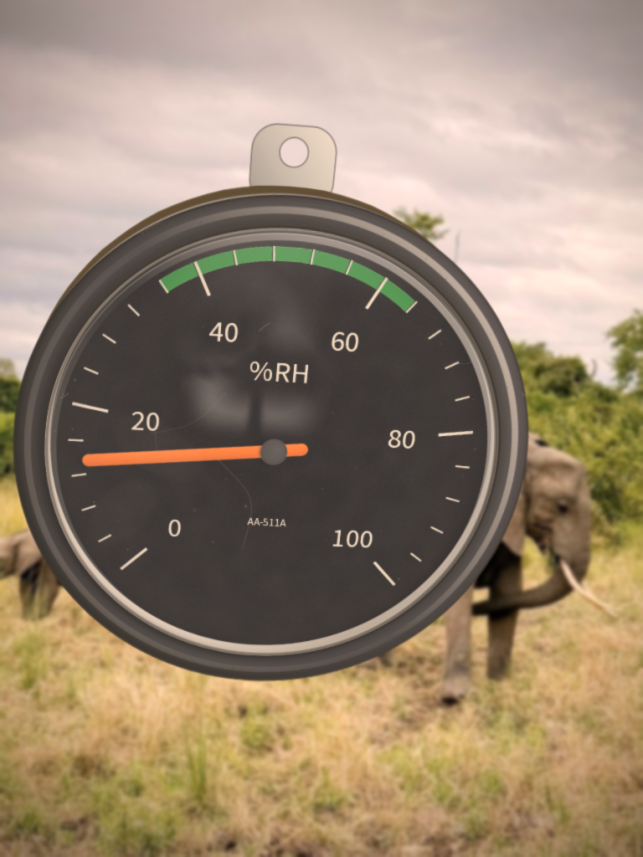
% 14
